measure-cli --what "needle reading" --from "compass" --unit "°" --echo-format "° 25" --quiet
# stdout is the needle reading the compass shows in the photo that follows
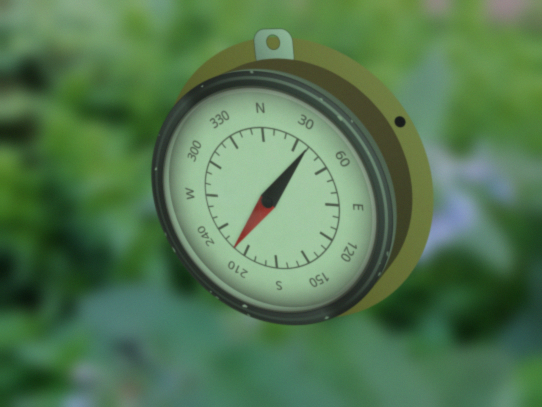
° 220
